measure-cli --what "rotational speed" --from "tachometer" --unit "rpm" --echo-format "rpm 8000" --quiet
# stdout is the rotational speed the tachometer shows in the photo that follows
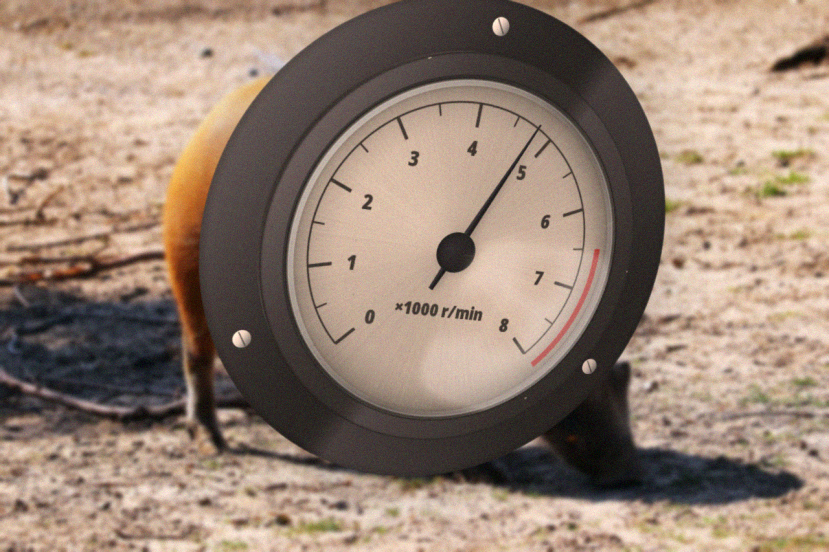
rpm 4750
